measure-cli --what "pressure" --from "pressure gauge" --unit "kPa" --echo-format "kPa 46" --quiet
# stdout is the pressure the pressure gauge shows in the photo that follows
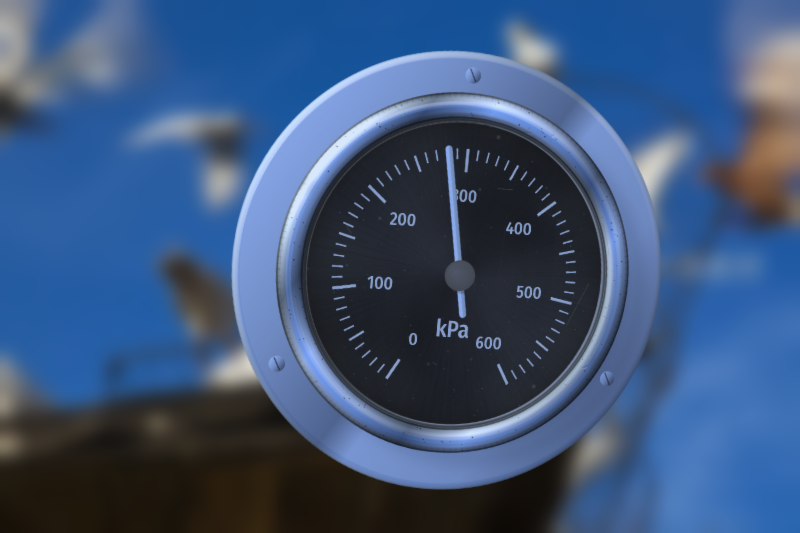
kPa 280
